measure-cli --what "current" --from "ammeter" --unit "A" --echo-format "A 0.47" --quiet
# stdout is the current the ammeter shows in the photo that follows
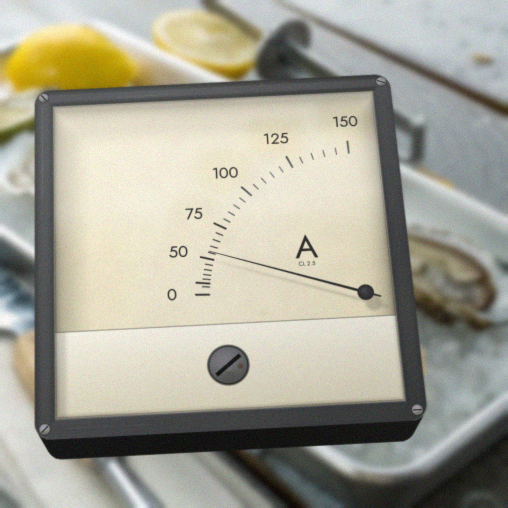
A 55
